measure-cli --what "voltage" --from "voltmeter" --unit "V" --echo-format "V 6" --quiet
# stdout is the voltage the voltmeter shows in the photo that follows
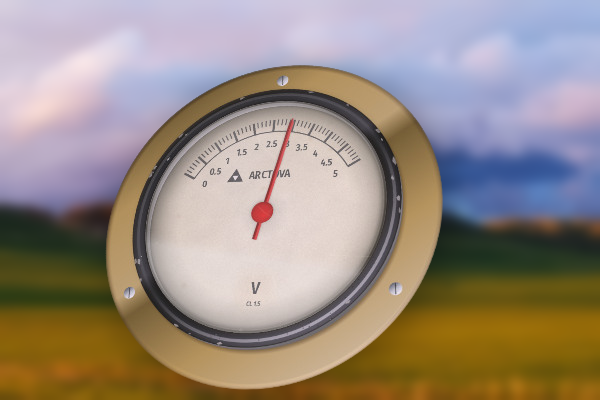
V 3
